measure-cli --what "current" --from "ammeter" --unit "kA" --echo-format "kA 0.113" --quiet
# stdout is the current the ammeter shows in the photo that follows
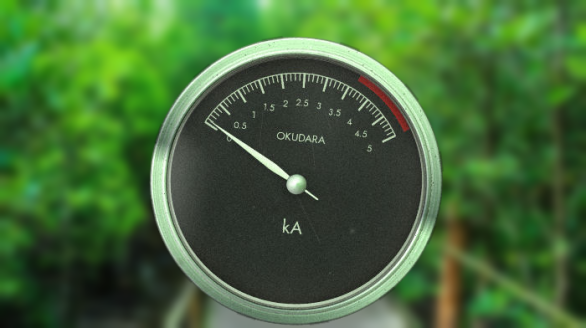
kA 0.1
